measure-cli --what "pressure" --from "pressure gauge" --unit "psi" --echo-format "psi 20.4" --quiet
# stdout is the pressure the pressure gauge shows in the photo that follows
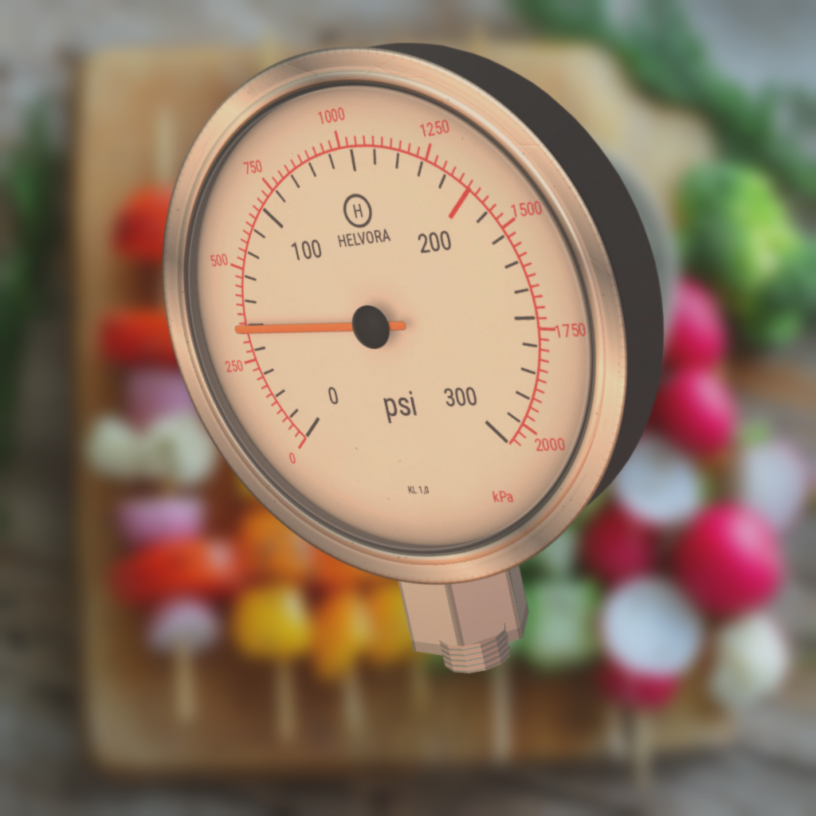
psi 50
